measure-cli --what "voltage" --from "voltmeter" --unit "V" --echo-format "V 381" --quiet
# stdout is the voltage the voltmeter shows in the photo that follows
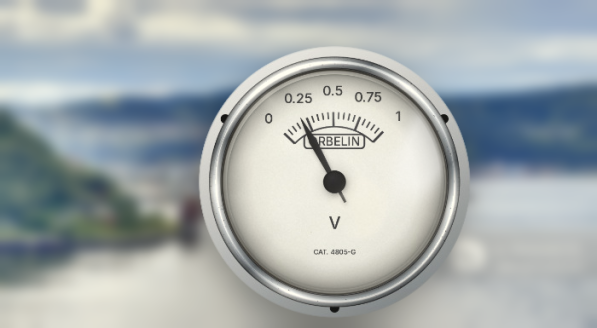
V 0.2
